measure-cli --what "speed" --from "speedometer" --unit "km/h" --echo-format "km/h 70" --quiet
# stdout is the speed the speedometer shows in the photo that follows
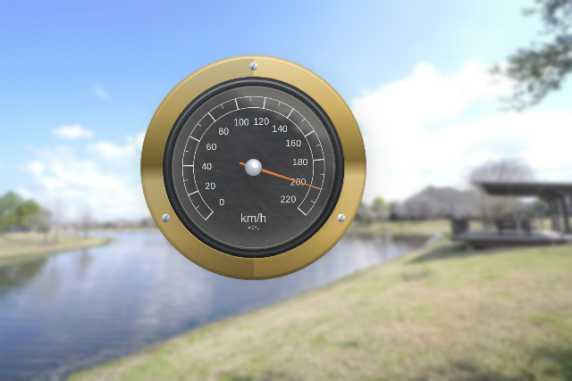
km/h 200
